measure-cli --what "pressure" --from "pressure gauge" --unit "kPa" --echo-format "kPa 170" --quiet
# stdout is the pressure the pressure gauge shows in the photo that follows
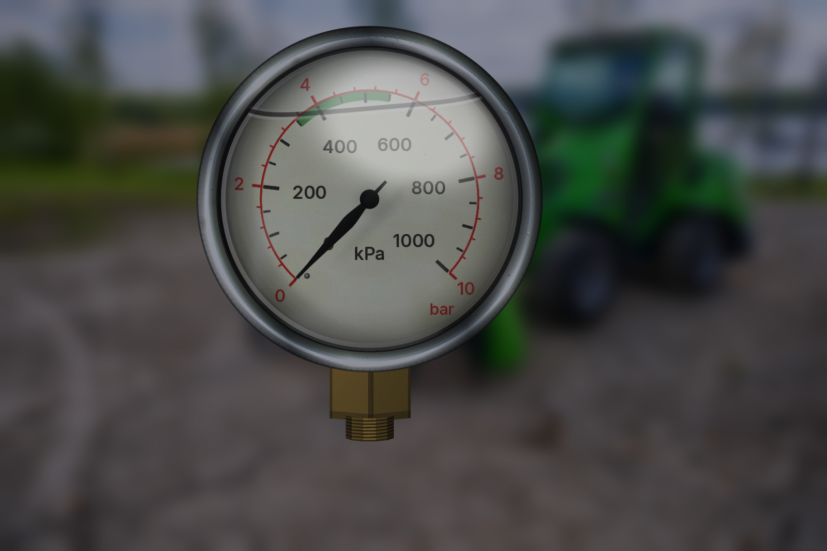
kPa 0
